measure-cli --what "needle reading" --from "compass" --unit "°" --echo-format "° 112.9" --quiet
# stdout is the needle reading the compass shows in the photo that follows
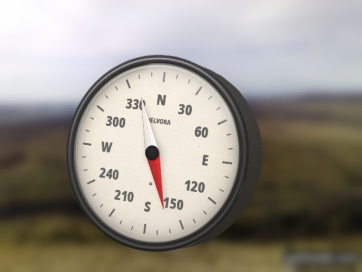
° 160
